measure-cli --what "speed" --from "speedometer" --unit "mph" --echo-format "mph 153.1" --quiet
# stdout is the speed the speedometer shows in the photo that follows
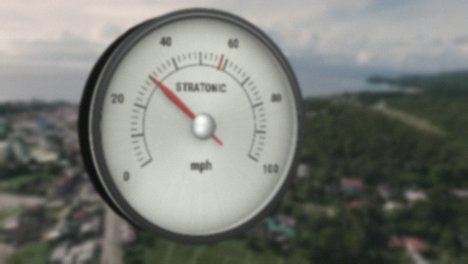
mph 30
